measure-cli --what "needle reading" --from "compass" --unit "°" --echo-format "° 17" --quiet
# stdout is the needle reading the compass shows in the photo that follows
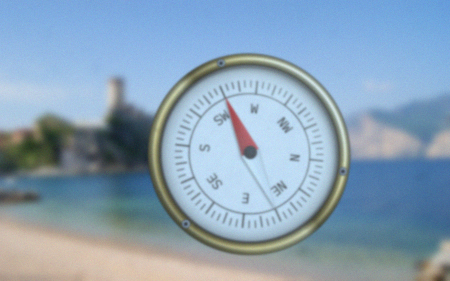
° 240
